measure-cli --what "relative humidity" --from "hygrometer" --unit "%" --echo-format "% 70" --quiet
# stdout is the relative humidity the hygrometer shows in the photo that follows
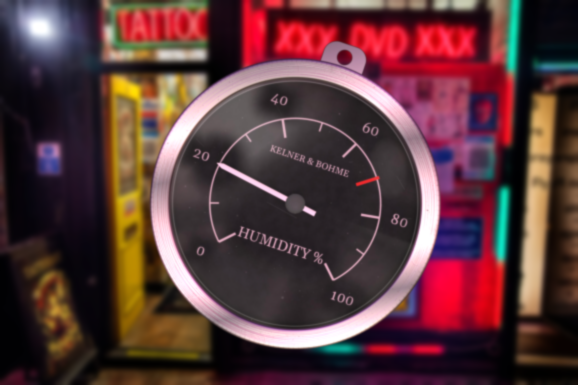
% 20
